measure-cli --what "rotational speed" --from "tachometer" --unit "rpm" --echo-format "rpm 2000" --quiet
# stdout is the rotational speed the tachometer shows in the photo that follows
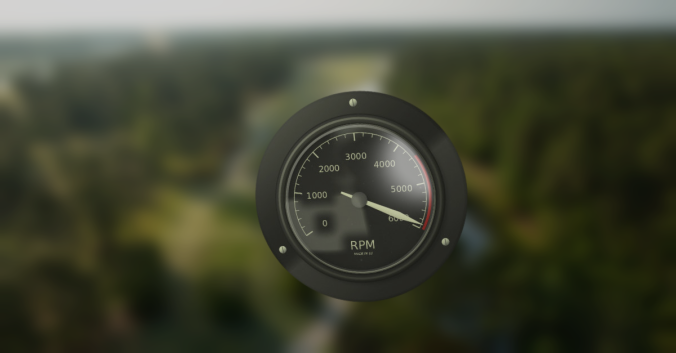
rpm 5900
